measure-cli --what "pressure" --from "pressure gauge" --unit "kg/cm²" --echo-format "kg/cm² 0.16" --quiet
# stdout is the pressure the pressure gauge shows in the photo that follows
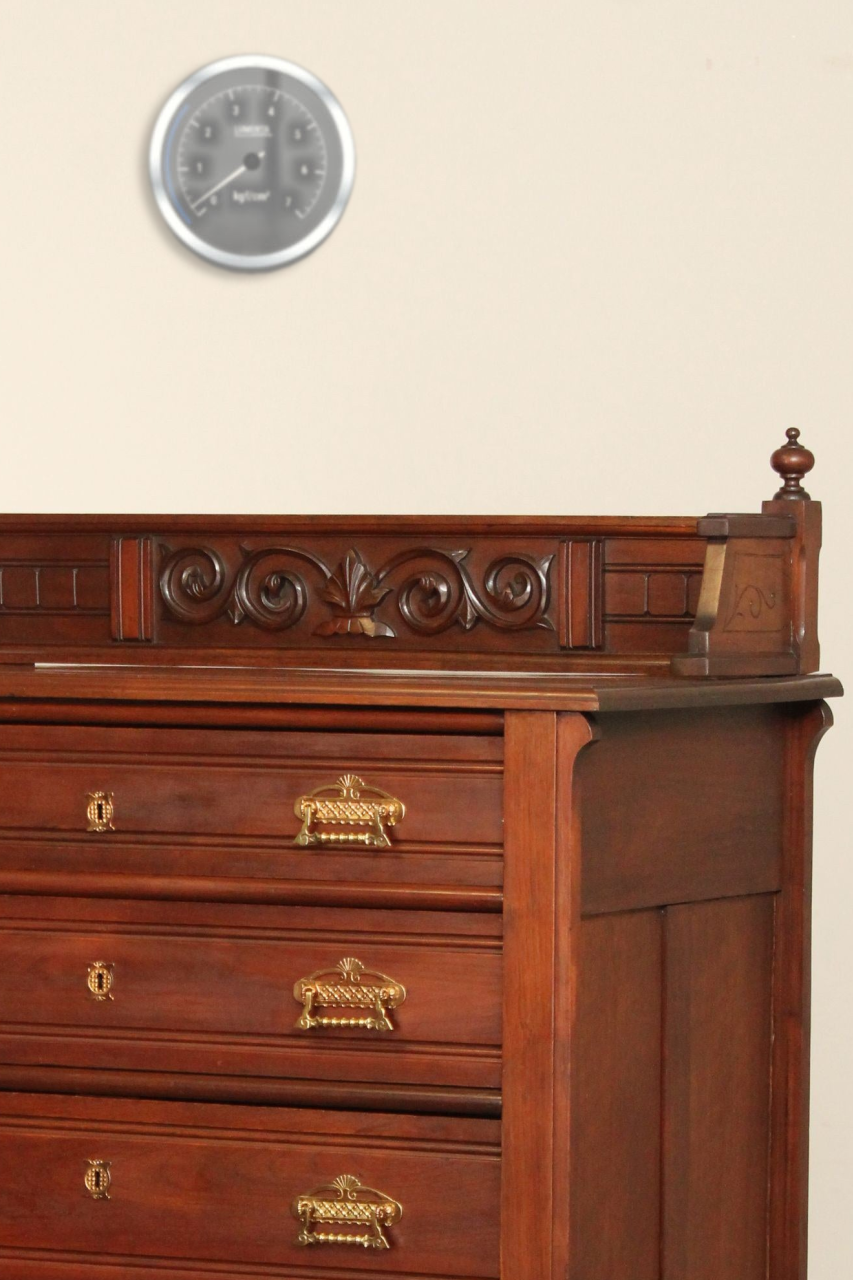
kg/cm² 0.2
